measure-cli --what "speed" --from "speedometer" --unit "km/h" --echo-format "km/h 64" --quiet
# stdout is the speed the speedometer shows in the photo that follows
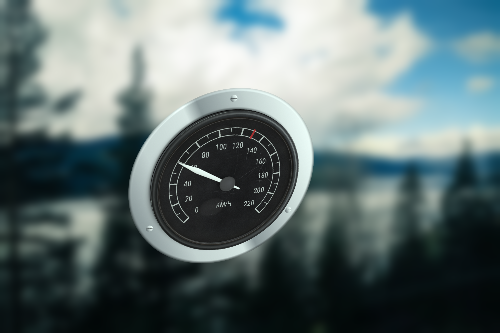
km/h 60
